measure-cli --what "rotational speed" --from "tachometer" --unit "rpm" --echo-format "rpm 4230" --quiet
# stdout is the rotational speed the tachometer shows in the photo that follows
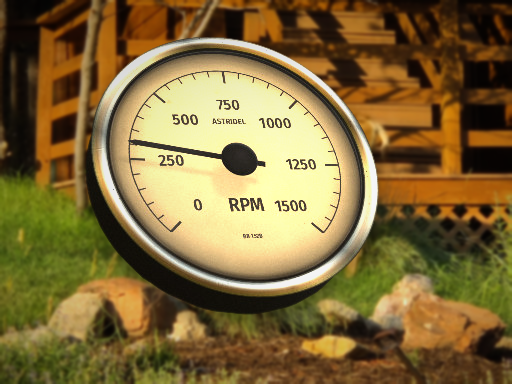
rpm 300
